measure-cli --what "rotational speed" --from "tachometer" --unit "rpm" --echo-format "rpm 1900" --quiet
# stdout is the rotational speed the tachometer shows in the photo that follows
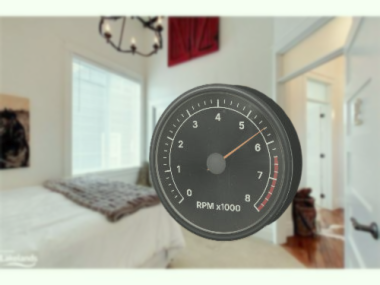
rpm 5600
